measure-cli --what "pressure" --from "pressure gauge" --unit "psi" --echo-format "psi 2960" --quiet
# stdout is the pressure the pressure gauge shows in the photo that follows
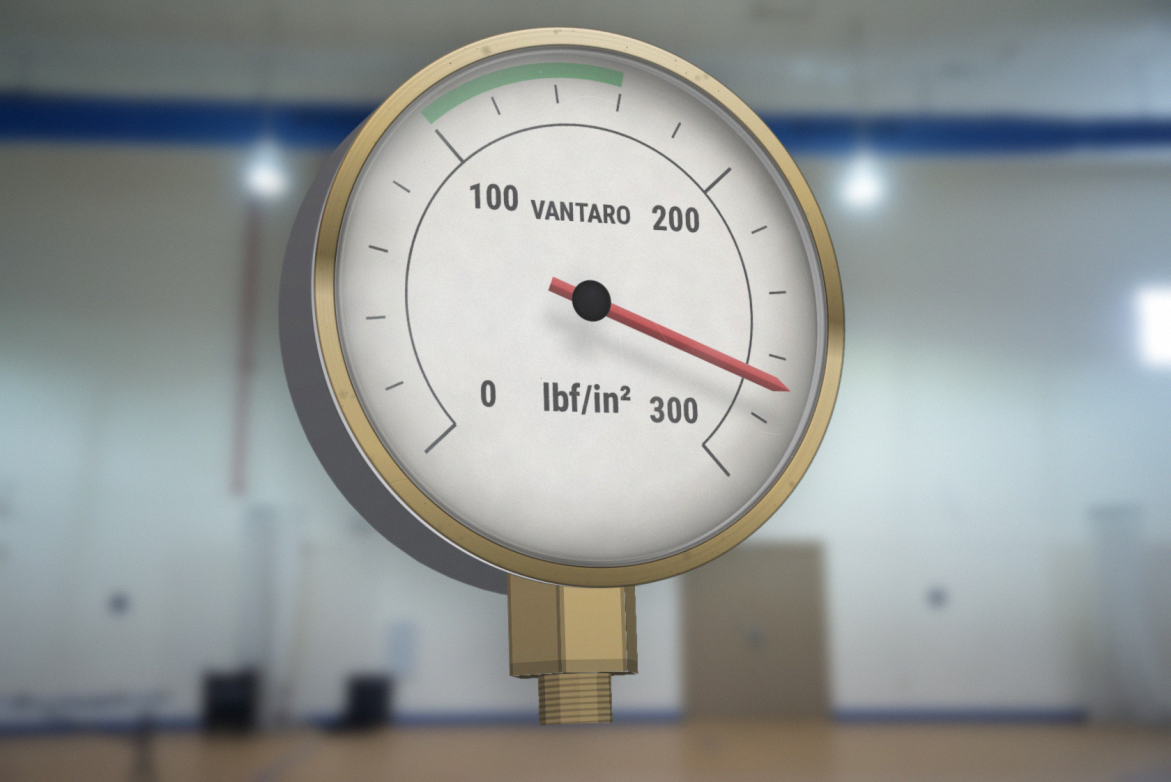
psi 270
